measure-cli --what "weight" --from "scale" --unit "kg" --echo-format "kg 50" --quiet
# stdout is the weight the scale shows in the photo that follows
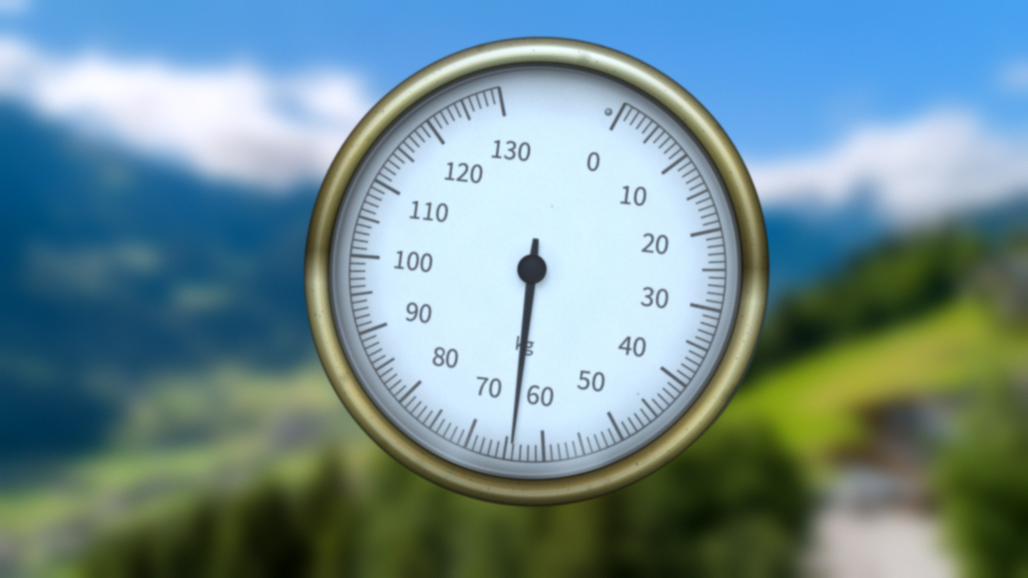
kg 64
